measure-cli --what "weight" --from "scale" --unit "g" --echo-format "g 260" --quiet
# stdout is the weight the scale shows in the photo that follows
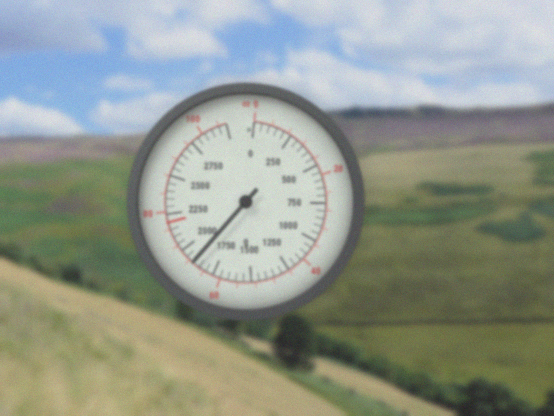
g 1900
